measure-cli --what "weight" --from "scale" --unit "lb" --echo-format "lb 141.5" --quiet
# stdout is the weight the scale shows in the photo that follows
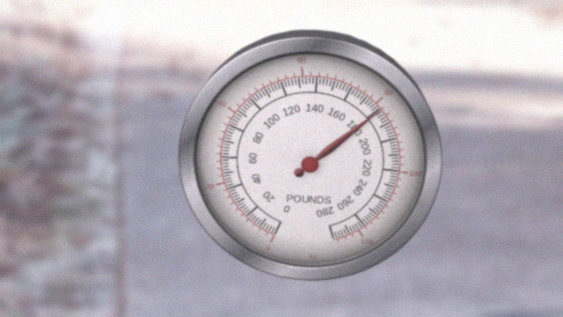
lb 180
